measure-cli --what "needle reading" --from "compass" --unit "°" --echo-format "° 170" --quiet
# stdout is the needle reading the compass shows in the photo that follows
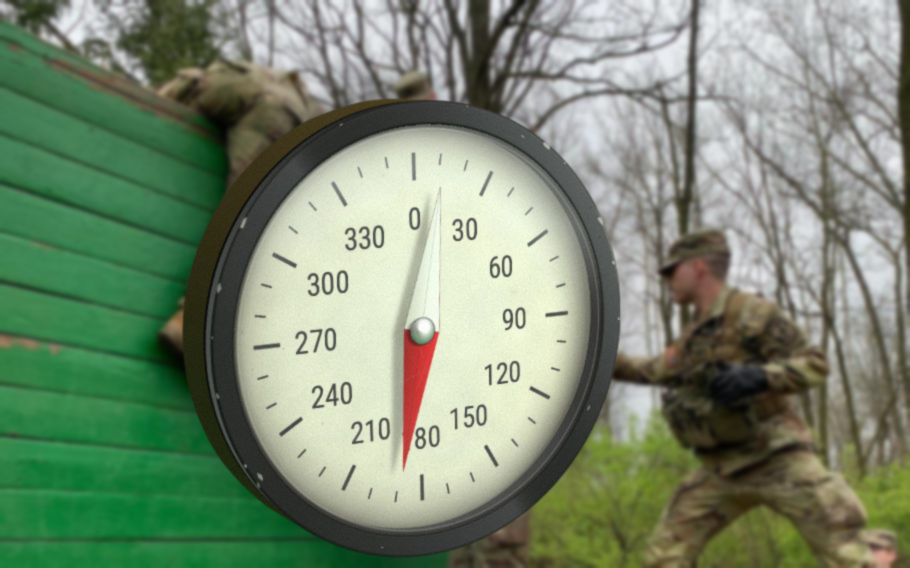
° 190
